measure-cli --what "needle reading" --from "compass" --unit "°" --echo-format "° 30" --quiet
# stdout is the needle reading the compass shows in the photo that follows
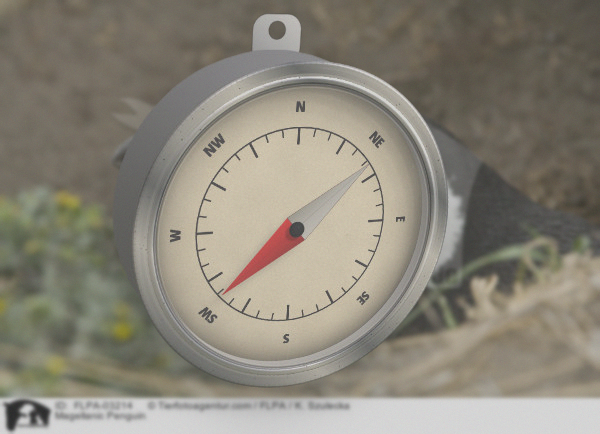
° 230
